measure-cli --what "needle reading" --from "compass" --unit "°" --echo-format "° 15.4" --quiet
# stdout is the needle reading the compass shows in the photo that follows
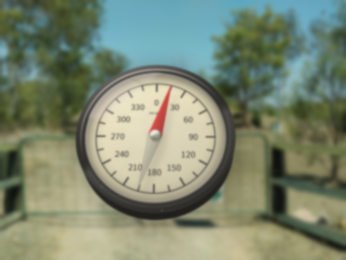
° 15
